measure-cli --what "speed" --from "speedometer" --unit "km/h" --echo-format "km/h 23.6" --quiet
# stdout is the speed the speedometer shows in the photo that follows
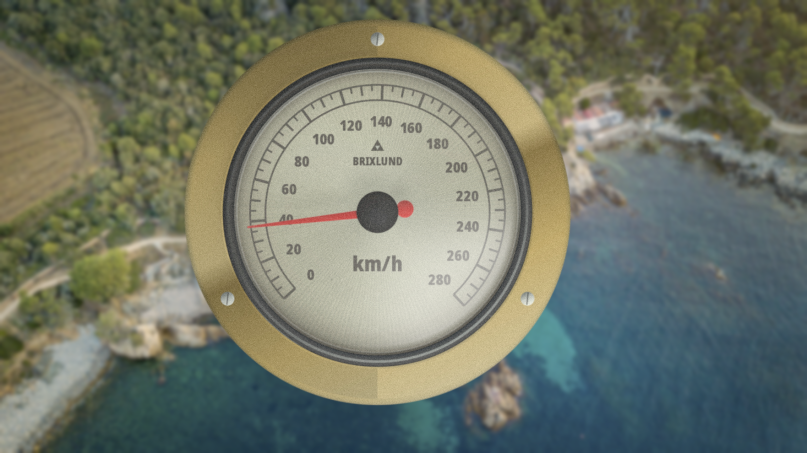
km/h 37.5
